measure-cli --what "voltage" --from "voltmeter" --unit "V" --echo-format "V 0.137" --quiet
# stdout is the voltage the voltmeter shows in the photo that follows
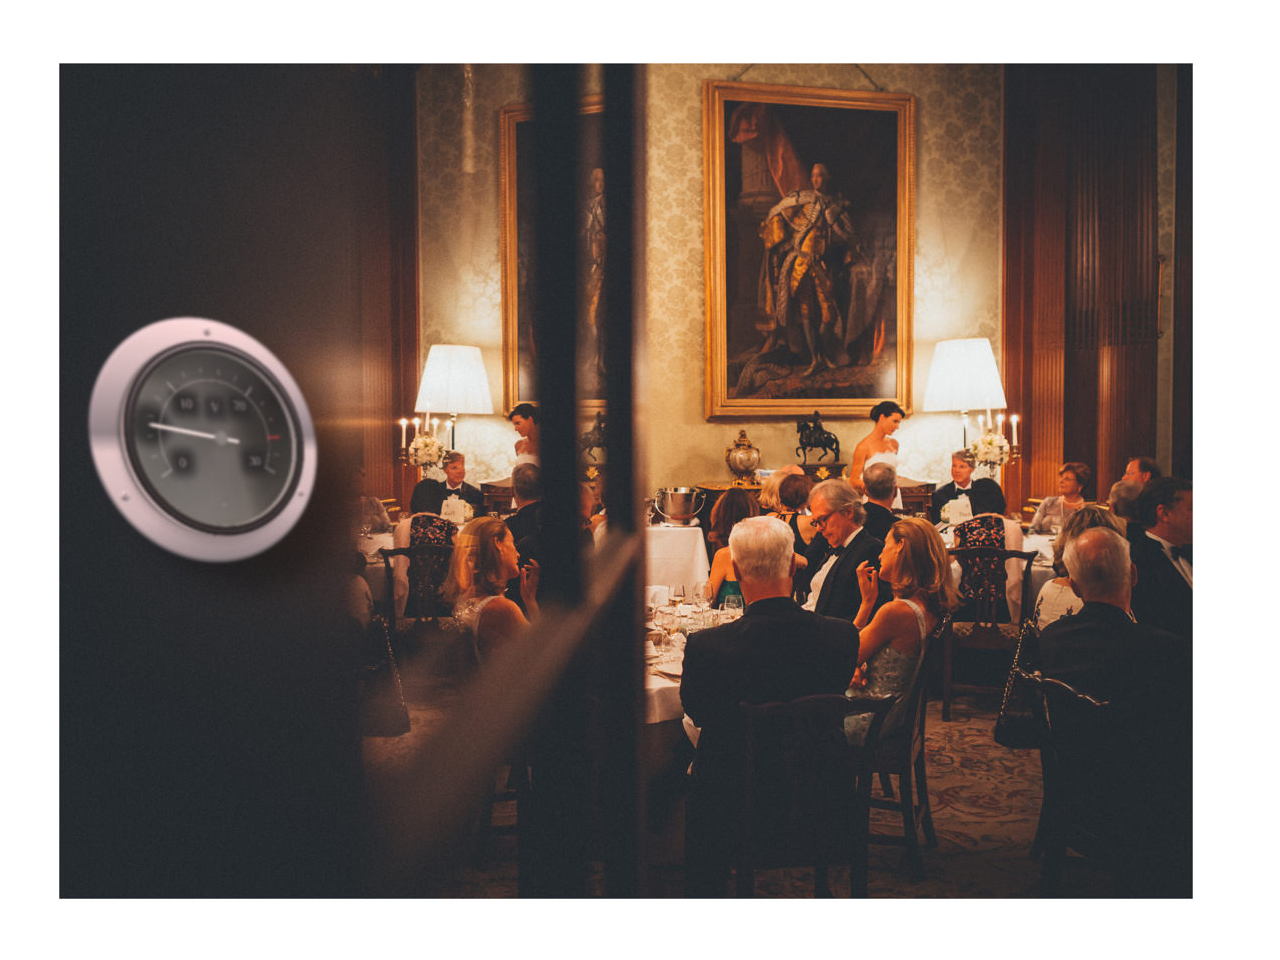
V 5
